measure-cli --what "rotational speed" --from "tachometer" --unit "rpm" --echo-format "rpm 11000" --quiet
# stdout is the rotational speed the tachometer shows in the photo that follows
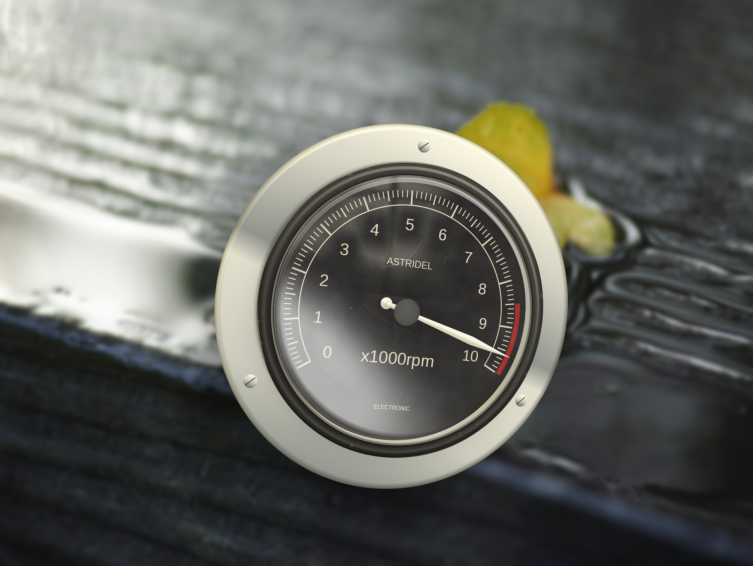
rpm 9600
